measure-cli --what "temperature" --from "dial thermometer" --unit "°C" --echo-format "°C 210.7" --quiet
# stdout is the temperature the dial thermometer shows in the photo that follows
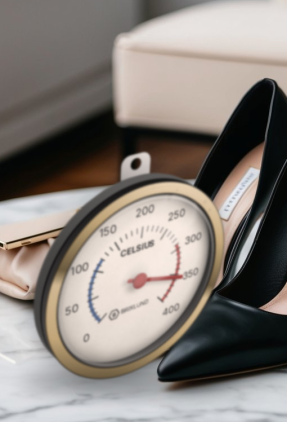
°C 350
